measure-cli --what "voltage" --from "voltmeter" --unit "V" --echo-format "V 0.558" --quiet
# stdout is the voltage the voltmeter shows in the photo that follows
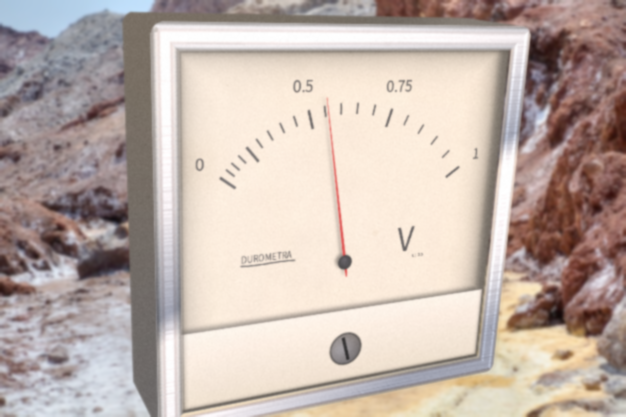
V 0.55
